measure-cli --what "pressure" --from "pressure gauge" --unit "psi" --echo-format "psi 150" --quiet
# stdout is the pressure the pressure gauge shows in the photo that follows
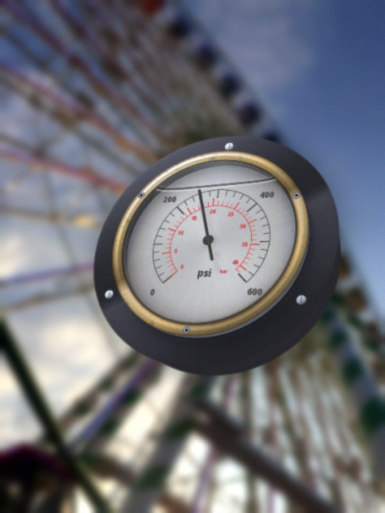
psi 260
